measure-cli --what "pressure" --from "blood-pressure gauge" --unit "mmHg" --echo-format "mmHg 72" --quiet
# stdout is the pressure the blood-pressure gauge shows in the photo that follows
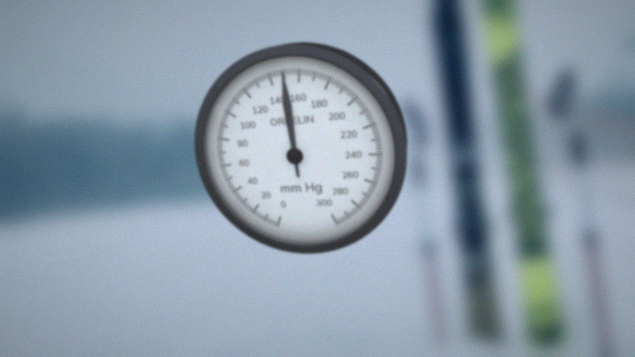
mmHg 150
